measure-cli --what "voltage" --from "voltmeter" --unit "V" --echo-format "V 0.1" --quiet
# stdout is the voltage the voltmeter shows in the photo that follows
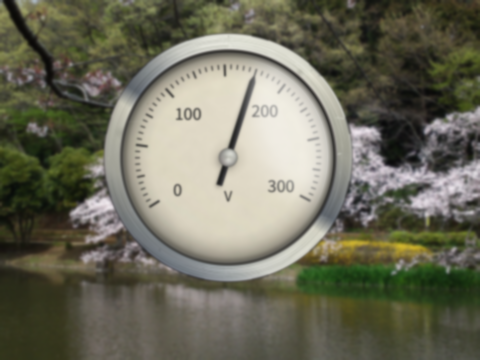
V 175
